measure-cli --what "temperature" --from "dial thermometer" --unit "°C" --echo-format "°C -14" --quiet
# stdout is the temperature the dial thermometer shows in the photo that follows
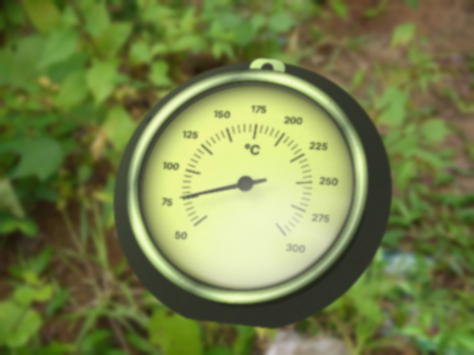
°C 75
